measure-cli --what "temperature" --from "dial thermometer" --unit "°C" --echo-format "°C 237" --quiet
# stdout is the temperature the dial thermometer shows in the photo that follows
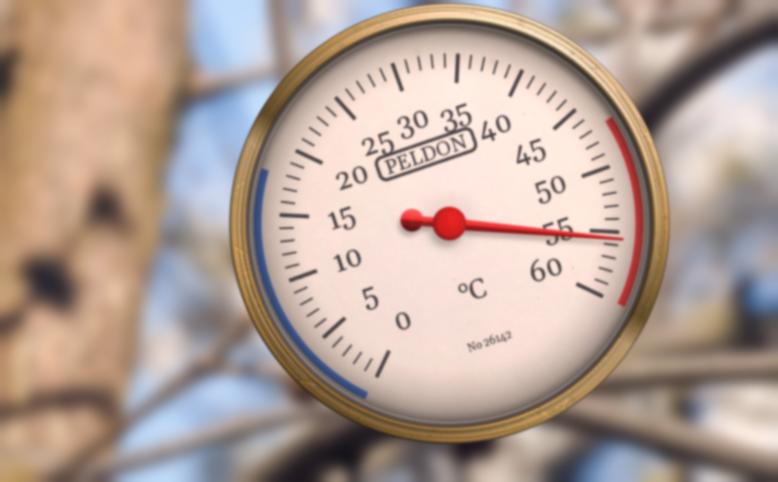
°C 55.5
